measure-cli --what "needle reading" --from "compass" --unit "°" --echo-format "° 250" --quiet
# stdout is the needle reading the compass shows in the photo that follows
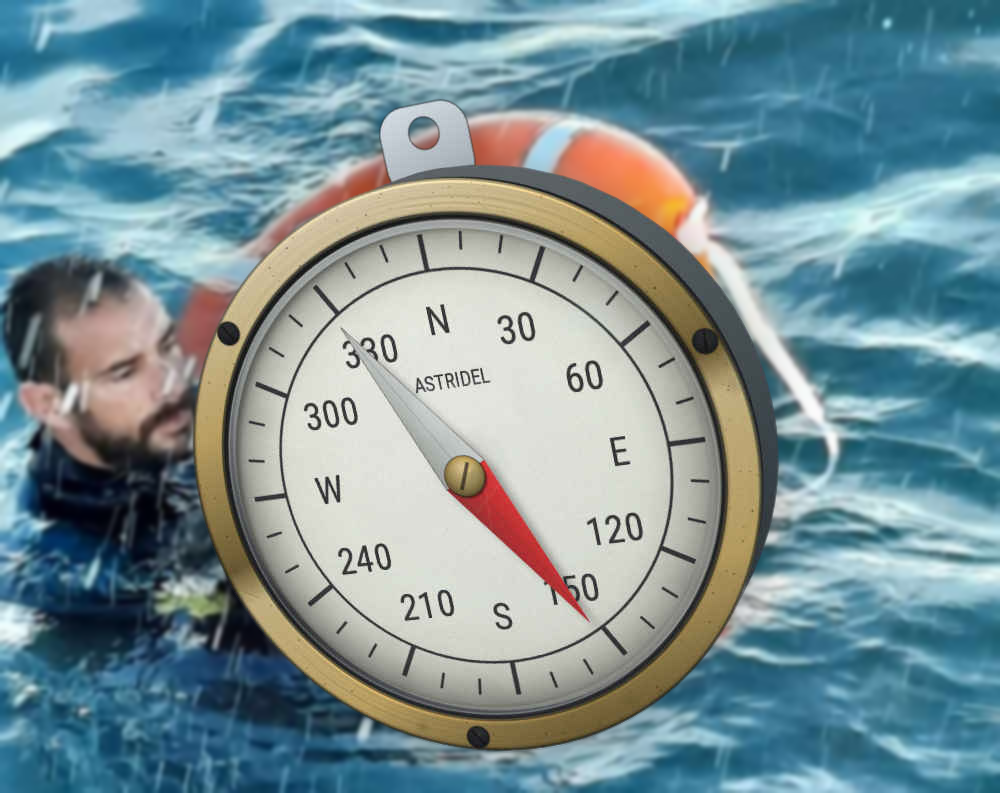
° 150
